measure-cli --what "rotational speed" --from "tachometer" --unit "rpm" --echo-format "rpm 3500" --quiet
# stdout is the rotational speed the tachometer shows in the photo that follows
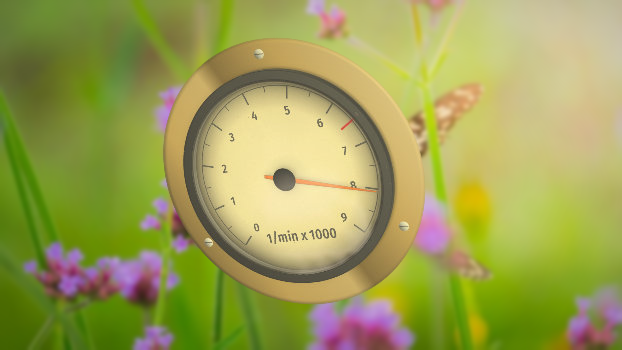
rpm 8000
